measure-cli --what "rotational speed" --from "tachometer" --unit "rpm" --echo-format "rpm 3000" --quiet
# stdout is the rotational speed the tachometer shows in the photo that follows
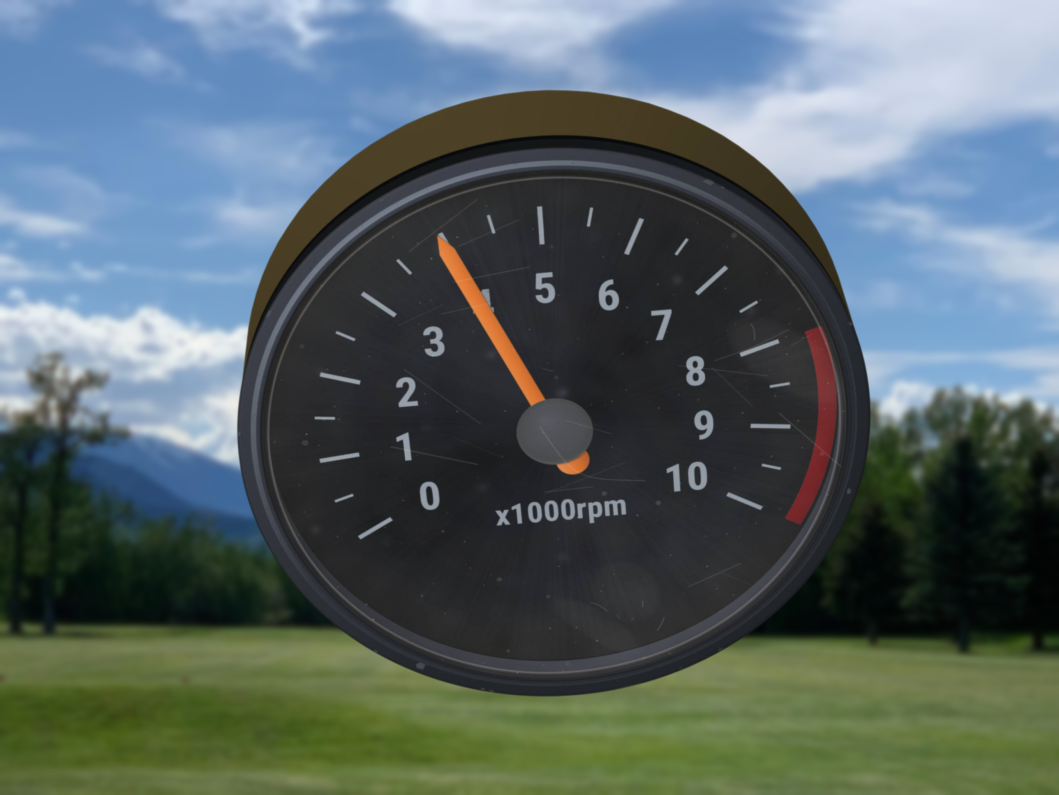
rpm 4000
